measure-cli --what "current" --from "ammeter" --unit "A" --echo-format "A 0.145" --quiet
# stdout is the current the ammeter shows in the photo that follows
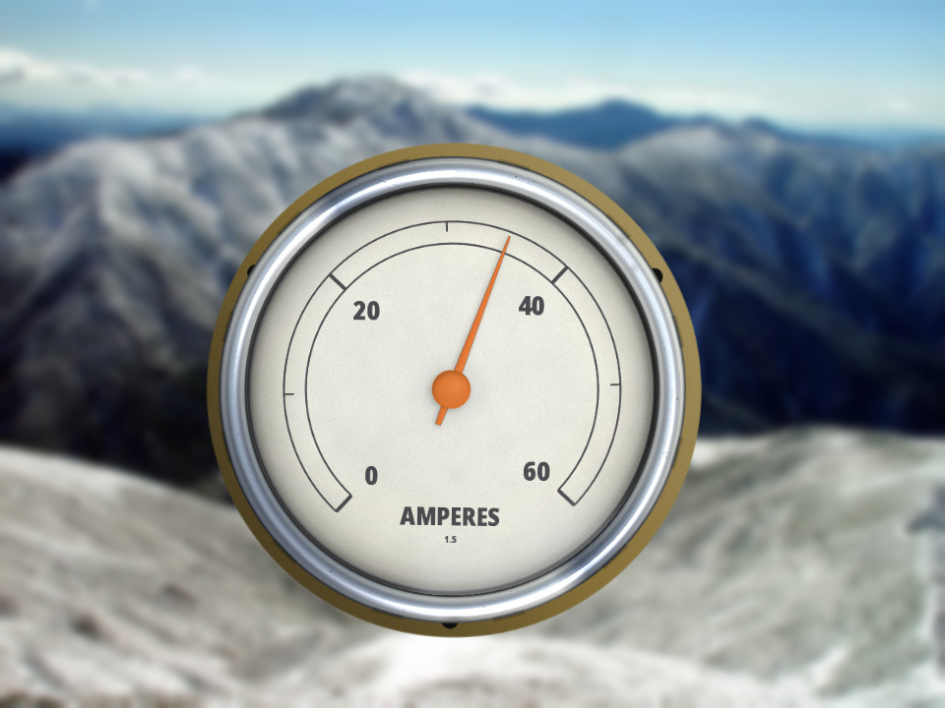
A 35
